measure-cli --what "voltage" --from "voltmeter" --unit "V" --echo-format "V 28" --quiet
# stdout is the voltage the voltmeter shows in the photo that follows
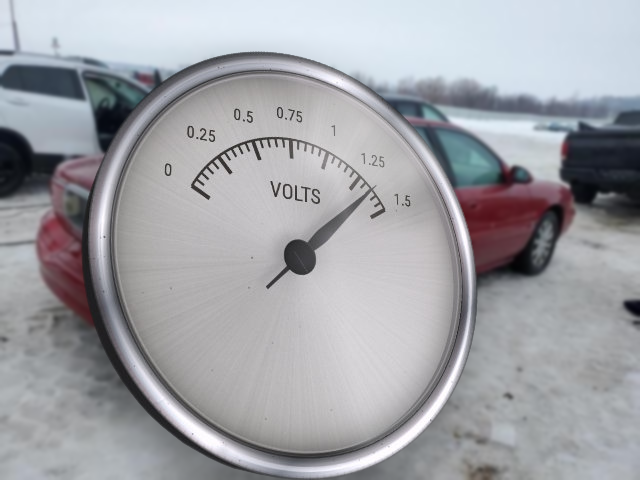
V 1.35
